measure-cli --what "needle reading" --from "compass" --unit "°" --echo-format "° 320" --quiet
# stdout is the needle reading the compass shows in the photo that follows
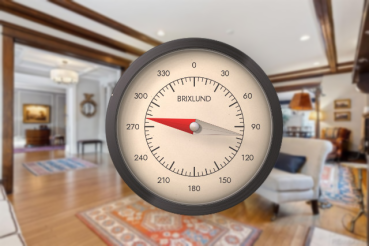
° 280
